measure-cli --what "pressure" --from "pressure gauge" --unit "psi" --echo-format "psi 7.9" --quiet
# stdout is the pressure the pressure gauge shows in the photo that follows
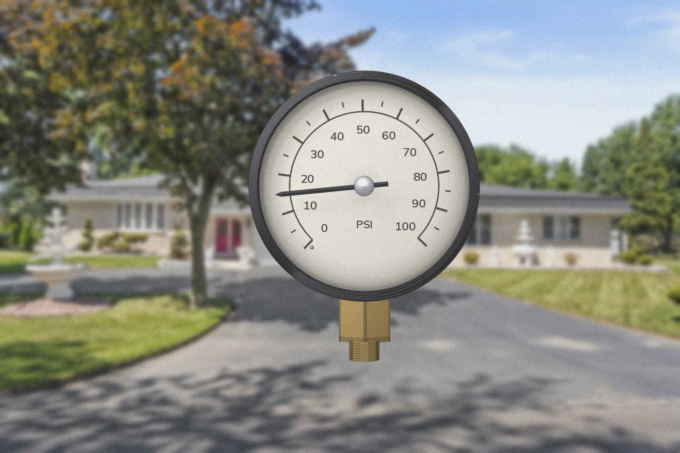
psi 15
